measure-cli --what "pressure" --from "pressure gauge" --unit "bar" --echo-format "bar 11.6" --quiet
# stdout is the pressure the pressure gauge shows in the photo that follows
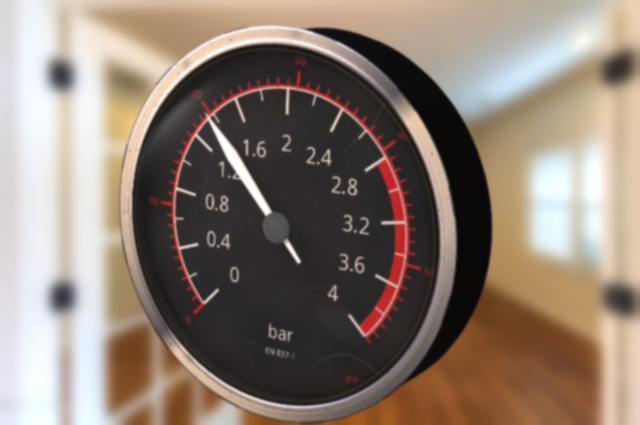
bar 1.4
